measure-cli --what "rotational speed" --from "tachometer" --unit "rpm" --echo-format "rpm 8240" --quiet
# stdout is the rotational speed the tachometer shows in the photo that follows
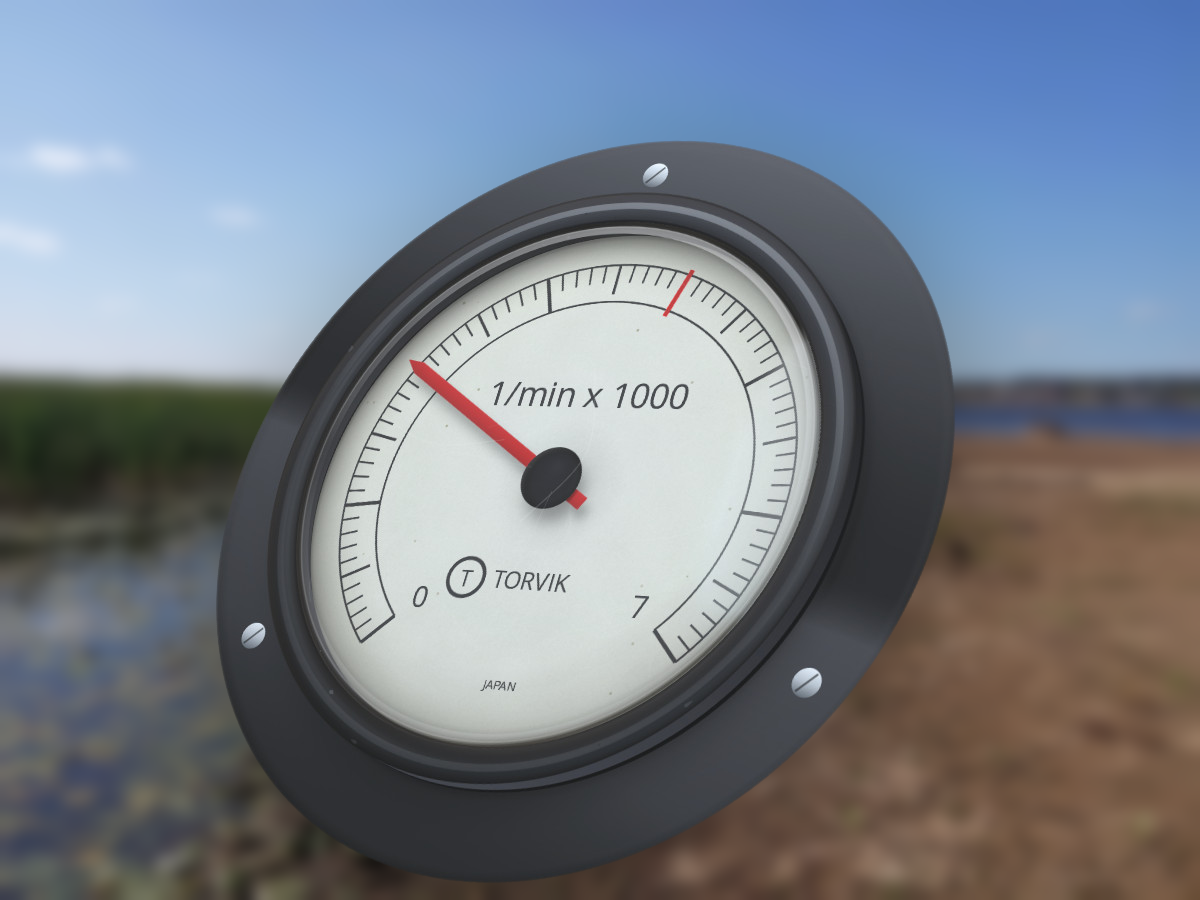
rpm 2000
